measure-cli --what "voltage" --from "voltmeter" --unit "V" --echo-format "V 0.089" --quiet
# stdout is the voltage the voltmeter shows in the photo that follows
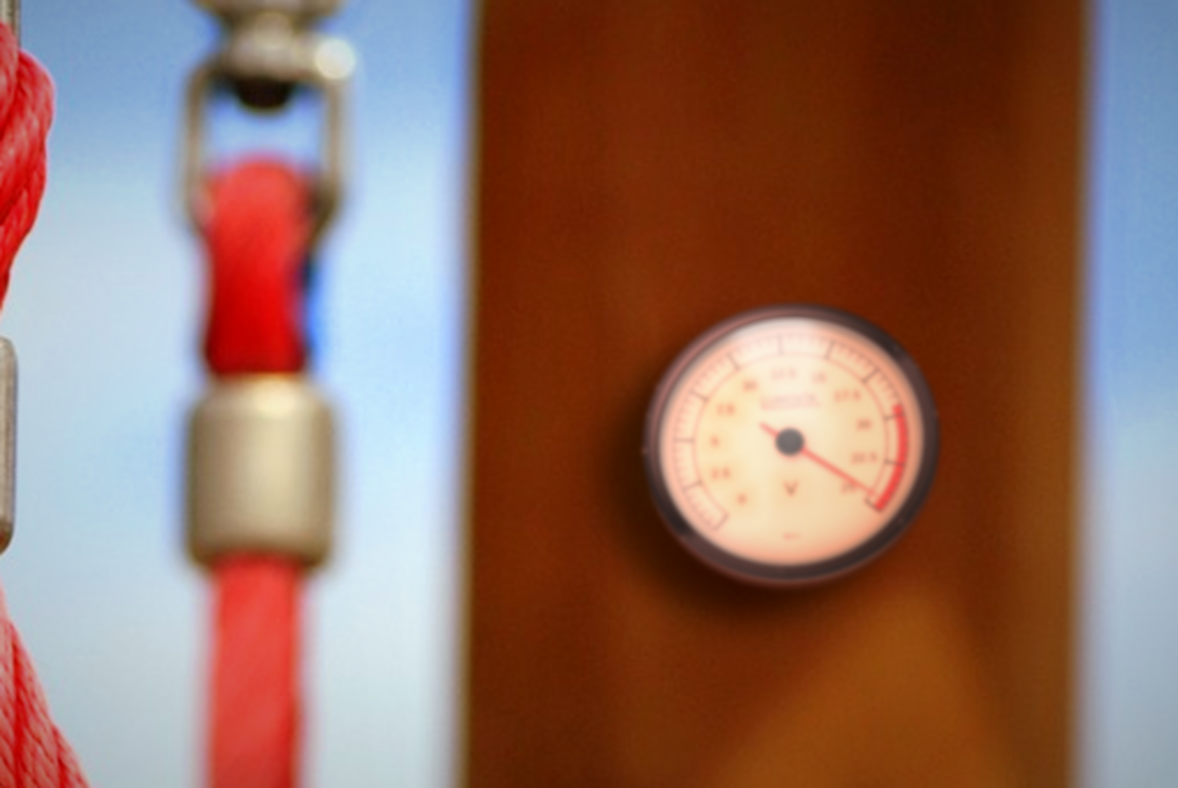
V 24.5
